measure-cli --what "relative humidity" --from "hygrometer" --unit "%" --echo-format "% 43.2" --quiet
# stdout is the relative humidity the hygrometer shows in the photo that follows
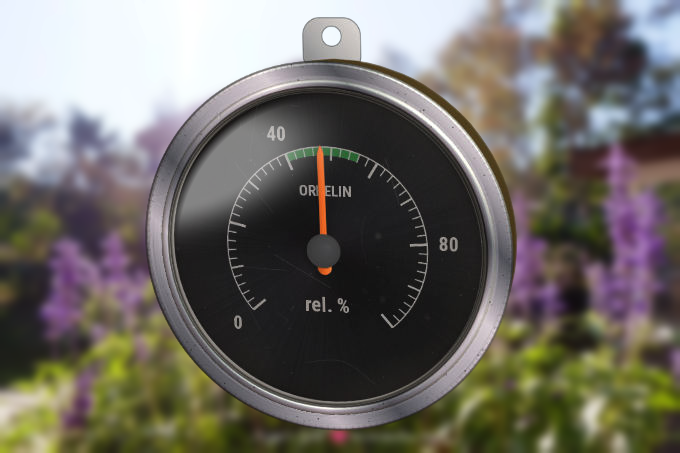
% 48
